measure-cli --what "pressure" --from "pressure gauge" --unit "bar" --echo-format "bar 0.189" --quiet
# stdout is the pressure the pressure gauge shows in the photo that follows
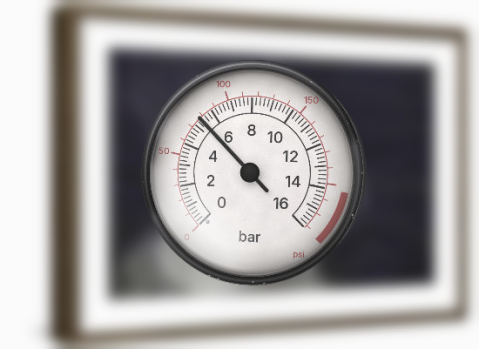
bar 5.4
